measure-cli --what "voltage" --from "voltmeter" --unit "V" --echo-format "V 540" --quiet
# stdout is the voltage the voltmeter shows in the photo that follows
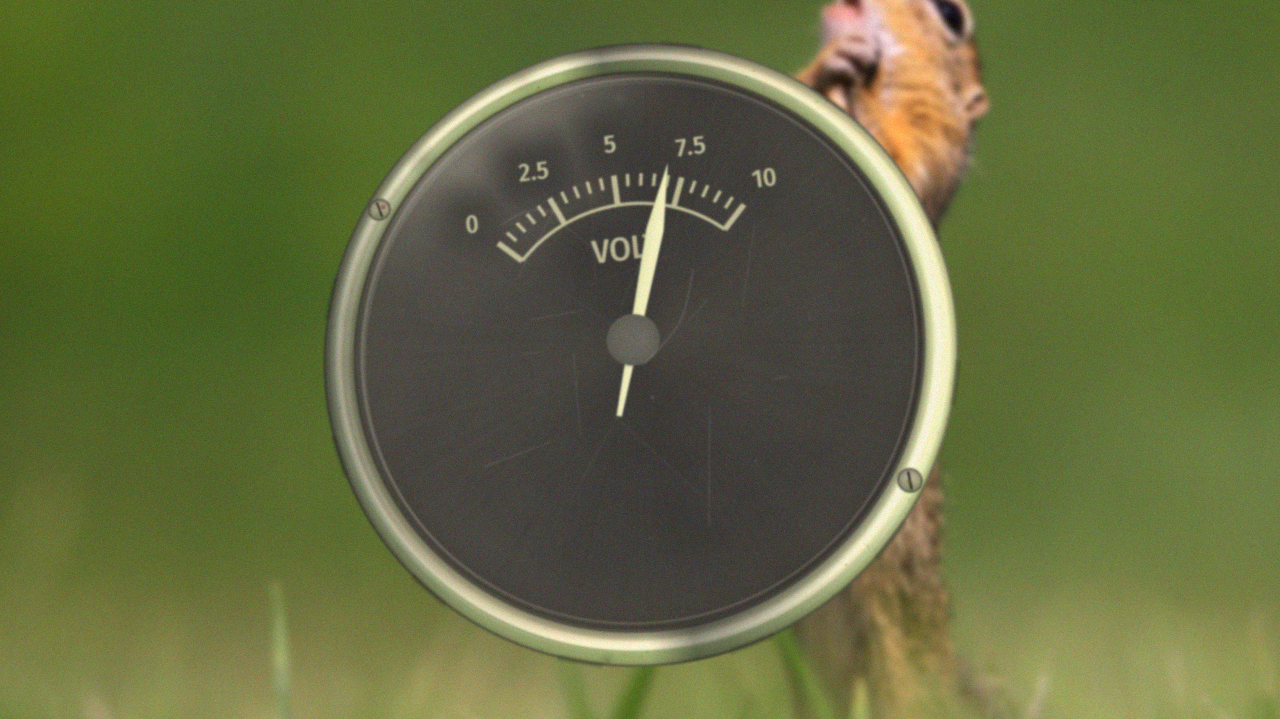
V 7
